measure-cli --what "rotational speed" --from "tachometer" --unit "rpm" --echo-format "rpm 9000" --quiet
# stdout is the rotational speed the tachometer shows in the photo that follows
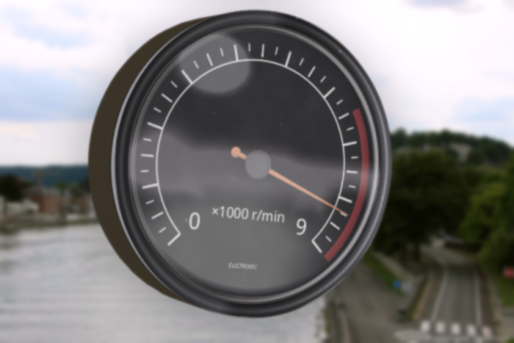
rpm 8250
